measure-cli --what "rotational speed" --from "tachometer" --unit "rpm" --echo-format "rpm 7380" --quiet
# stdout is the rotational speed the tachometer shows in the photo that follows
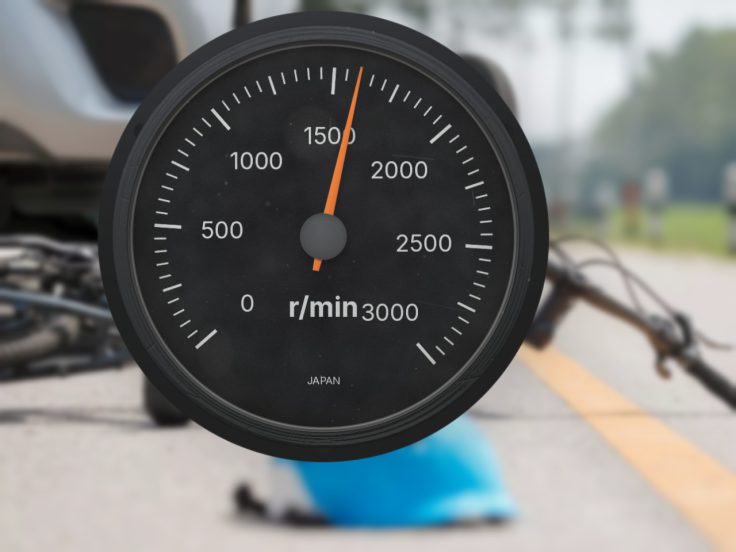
rpm 1600
